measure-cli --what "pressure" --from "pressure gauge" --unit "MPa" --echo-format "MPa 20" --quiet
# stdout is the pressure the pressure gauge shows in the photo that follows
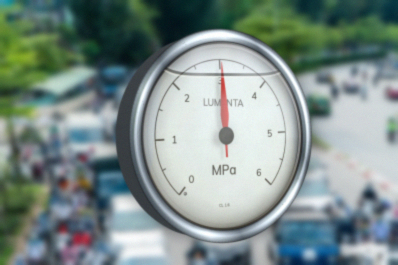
MPa 3
